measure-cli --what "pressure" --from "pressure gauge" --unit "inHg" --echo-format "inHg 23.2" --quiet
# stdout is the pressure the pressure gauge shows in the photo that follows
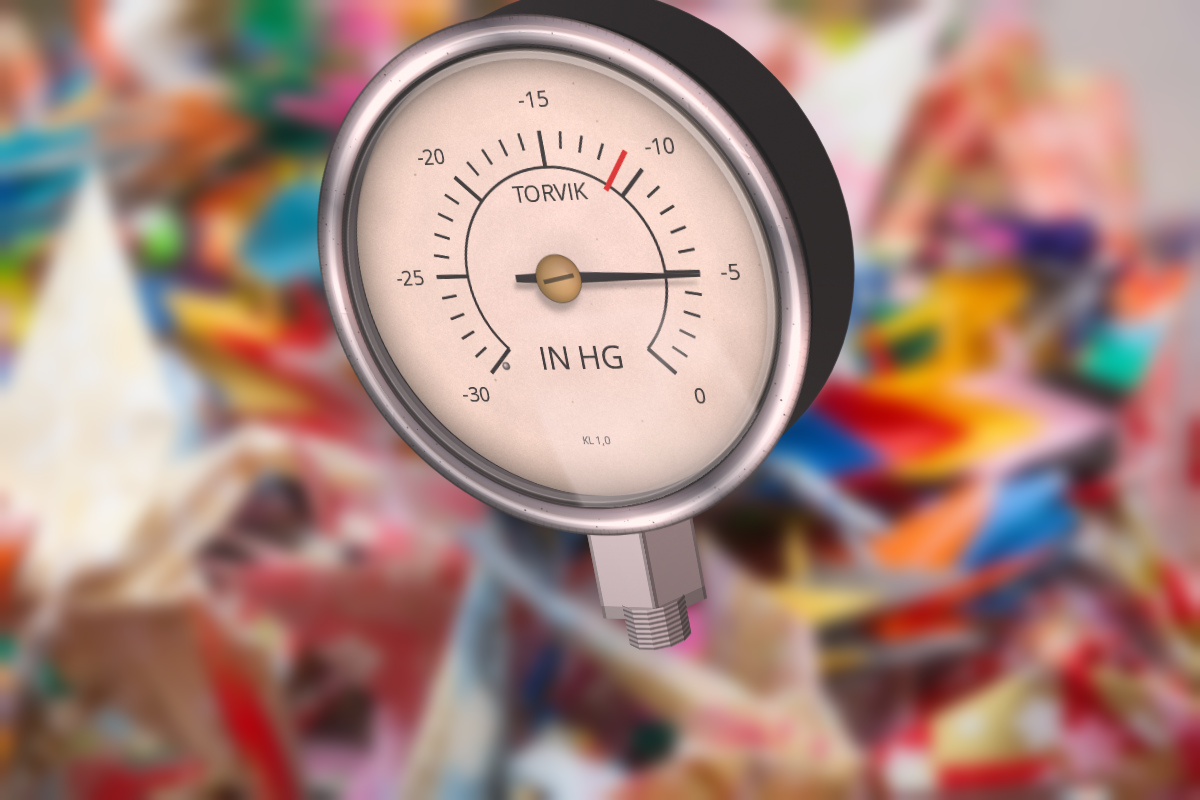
inHg -5
